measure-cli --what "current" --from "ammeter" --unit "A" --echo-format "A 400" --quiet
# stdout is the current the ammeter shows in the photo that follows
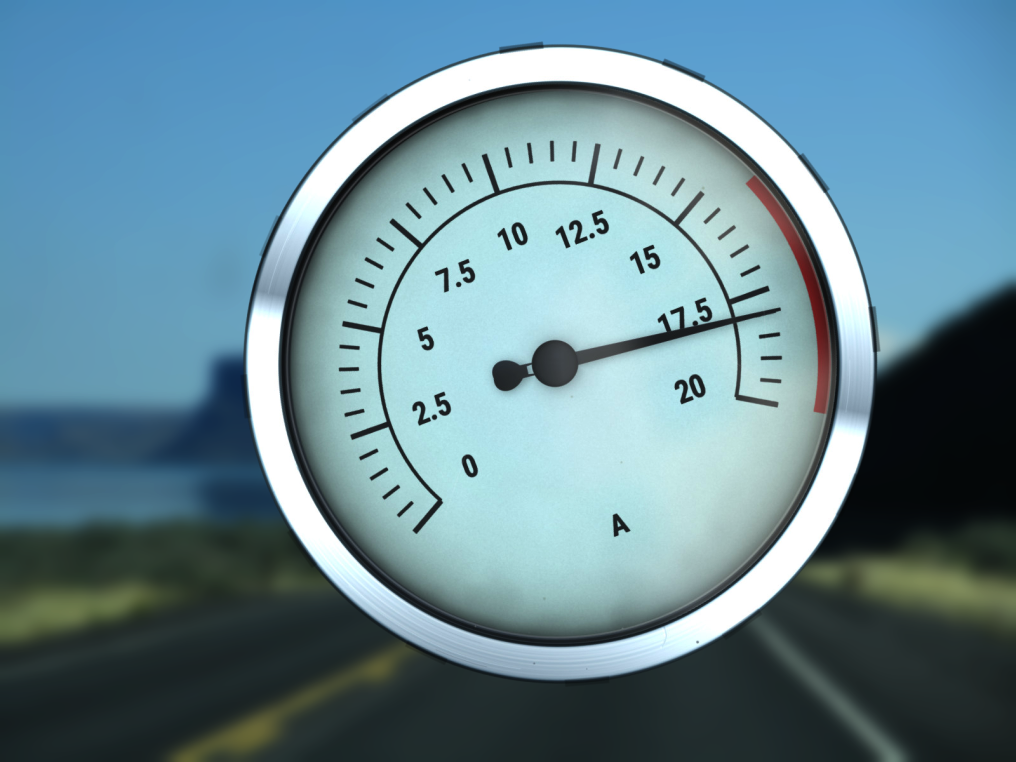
A 18
